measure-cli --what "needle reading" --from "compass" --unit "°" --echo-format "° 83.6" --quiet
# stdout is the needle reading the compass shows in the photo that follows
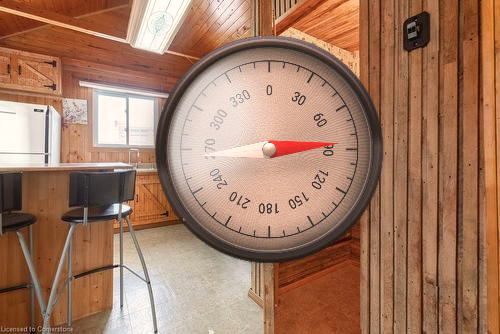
° 85
